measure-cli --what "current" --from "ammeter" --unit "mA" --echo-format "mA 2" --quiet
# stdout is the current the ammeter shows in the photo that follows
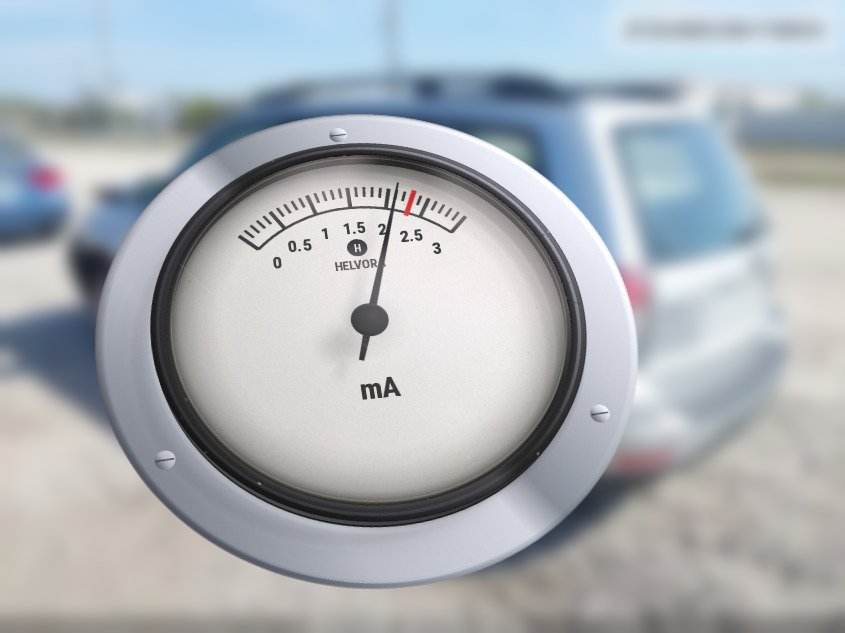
mA 2.1
